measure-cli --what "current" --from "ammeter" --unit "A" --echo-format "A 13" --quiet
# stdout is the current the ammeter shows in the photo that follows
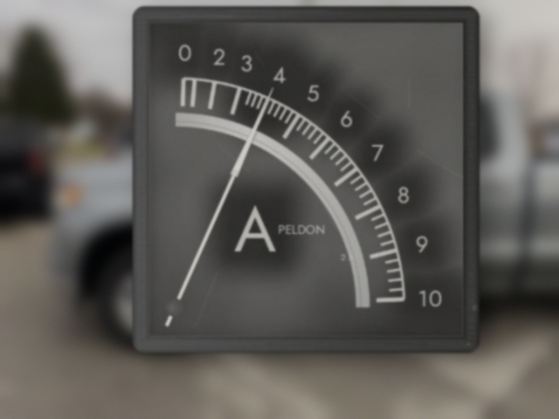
A 4
